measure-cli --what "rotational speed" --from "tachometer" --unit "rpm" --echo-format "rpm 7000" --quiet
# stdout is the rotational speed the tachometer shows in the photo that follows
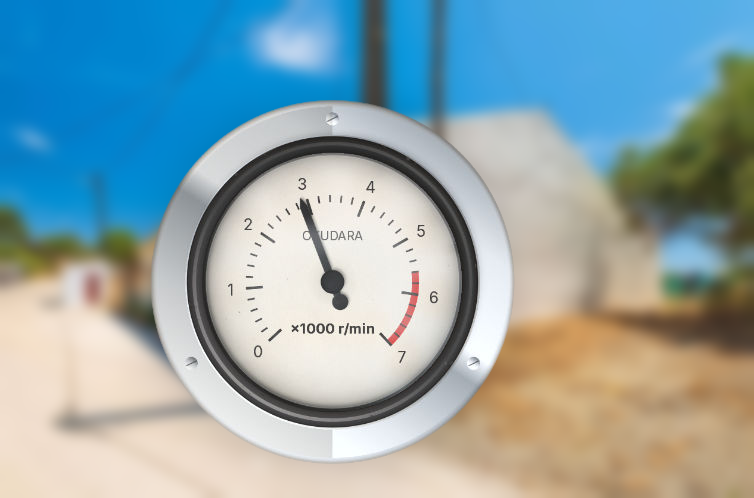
rpm 2900
